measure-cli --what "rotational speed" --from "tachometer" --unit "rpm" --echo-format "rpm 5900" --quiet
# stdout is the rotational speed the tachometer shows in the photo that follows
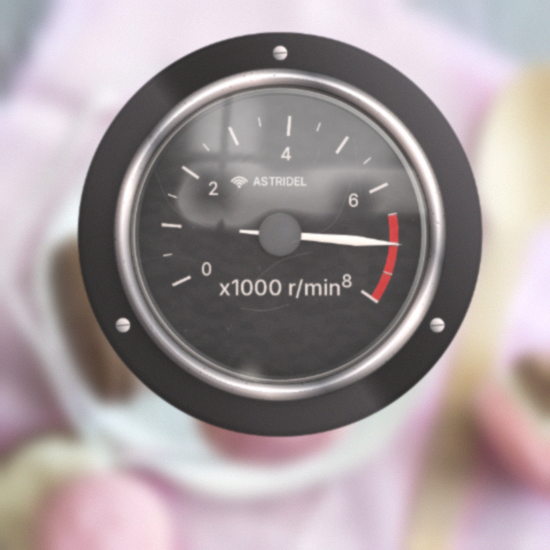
rpm 7000
